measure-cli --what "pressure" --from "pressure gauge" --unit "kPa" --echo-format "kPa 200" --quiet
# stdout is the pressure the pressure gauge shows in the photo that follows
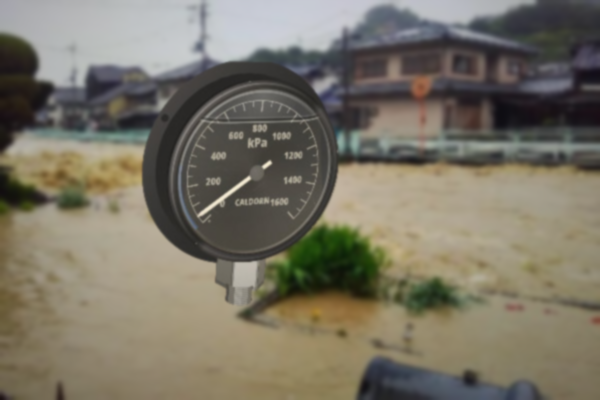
kPa 50
